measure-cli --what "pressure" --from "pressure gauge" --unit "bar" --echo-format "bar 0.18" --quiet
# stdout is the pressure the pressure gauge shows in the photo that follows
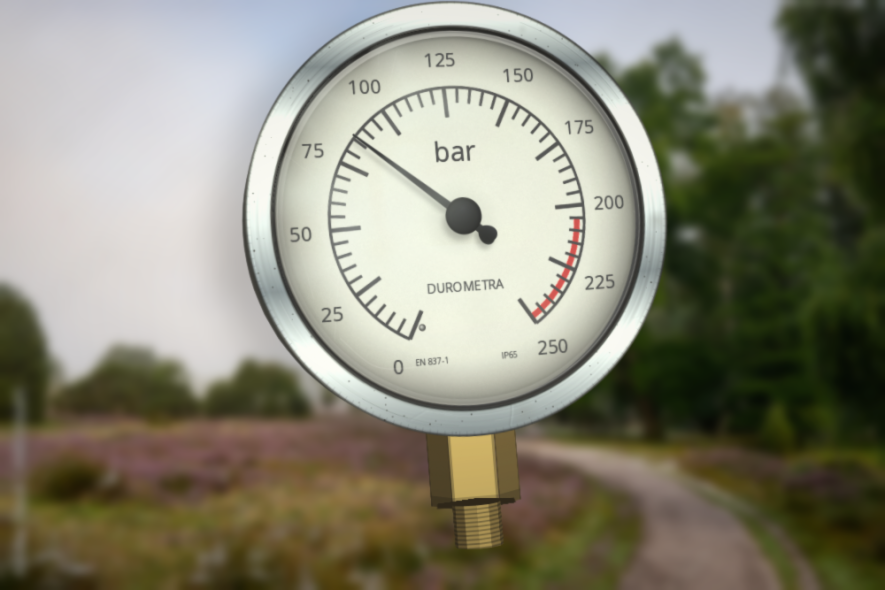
bar 85
